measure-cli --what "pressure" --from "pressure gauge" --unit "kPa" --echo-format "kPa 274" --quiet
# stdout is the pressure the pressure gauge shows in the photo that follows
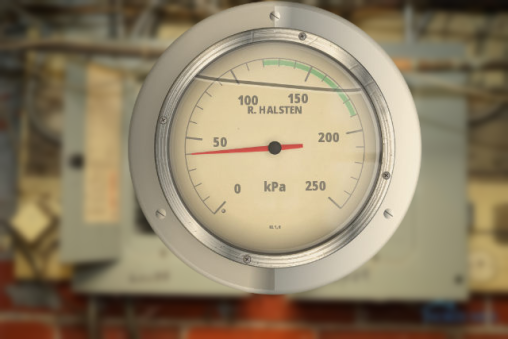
kPa 40
